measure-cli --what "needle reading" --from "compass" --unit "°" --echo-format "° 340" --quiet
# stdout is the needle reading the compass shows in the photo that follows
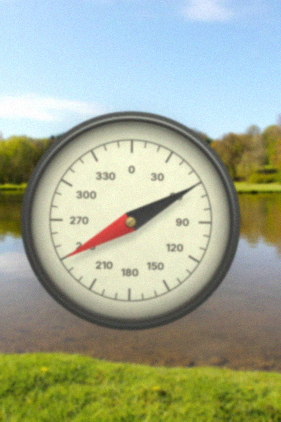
° 240
